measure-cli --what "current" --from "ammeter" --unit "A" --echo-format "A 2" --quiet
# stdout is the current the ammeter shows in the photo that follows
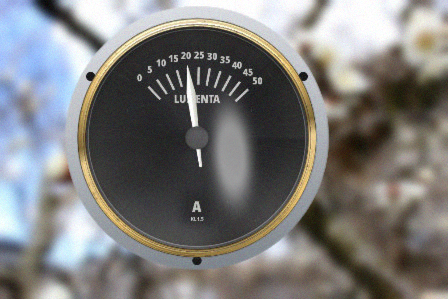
A 20
